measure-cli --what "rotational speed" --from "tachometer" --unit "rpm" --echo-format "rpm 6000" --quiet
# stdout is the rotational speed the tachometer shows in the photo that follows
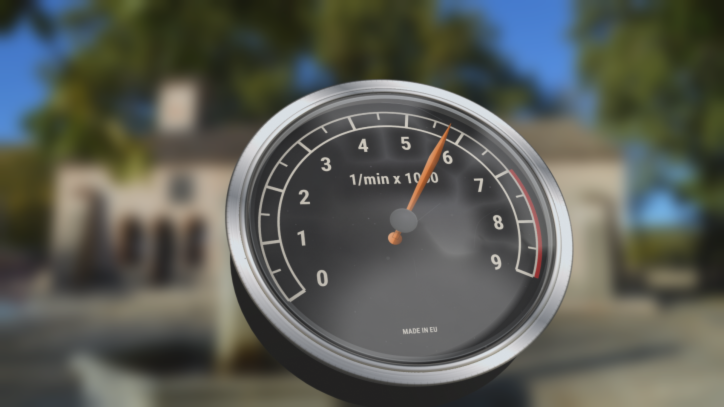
rpm 5750
